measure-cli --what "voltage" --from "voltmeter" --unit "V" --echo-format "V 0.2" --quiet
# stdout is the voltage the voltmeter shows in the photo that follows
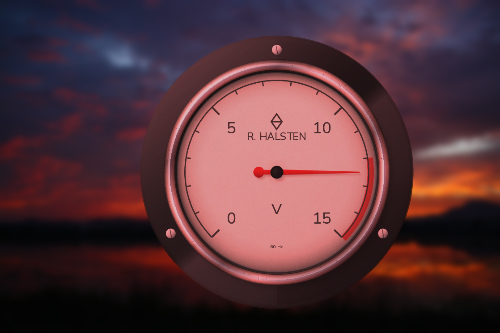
V 12.5
